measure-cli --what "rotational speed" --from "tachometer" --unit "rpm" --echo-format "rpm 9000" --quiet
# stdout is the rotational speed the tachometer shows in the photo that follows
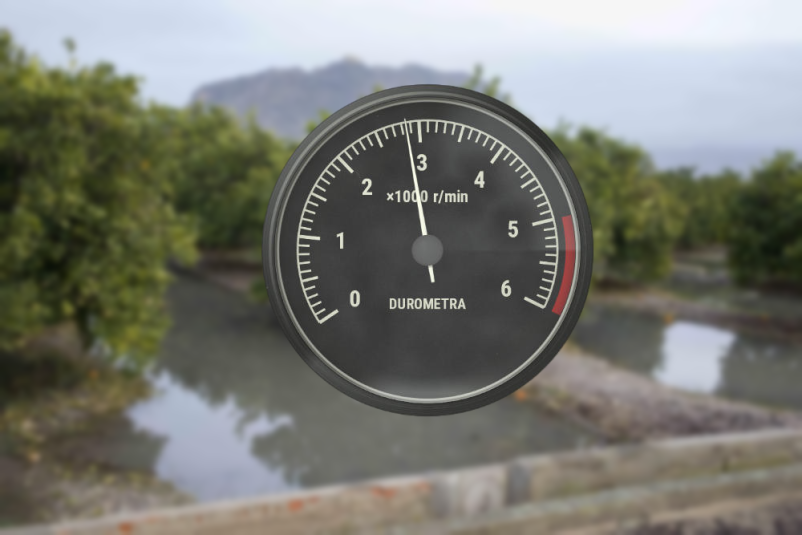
rpm 2850
